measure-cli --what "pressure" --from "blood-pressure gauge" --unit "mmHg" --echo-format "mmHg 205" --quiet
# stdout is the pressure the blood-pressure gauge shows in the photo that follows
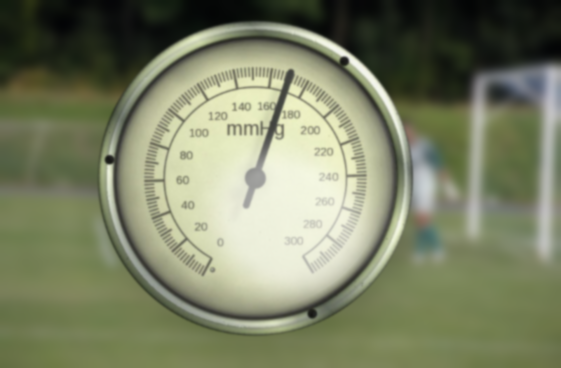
mmHg 170
